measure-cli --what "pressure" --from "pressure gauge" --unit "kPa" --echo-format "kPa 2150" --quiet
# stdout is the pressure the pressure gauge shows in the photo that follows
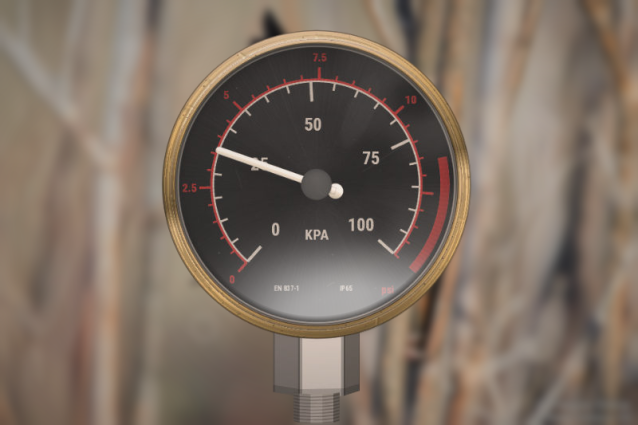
kPa 25
